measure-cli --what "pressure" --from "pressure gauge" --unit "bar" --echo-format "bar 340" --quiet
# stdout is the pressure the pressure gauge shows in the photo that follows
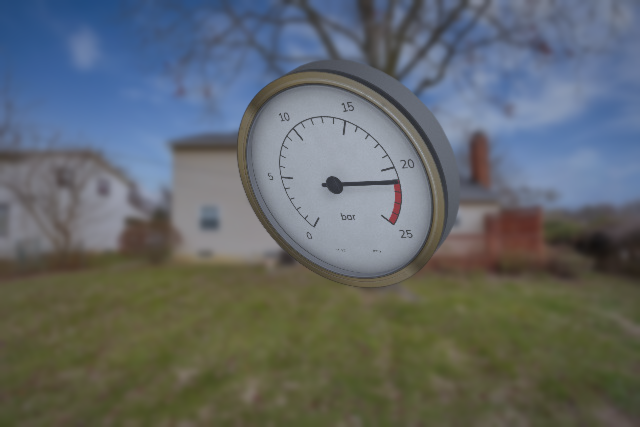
bar 21
